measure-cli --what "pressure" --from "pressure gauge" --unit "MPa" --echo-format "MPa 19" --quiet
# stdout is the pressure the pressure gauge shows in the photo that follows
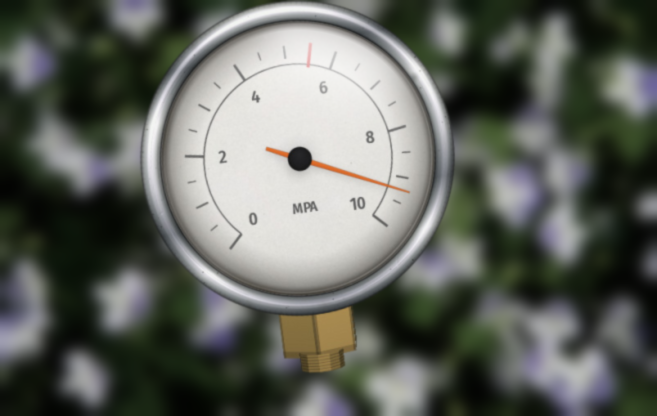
MPa 9.25
